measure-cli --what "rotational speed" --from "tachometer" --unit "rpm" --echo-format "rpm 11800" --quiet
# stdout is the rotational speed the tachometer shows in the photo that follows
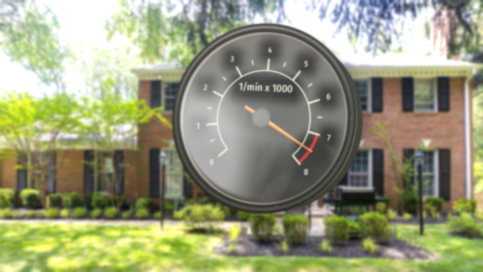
rpm 7500
